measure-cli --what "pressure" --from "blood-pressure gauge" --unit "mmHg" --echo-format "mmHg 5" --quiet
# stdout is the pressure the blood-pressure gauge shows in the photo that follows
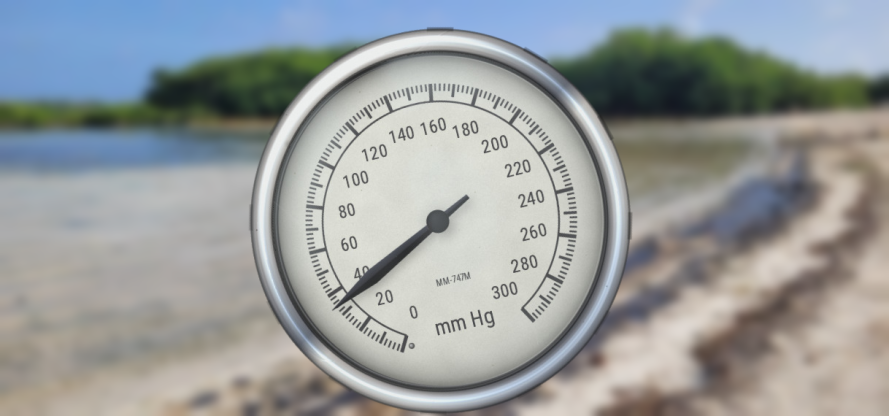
mmHg 34
